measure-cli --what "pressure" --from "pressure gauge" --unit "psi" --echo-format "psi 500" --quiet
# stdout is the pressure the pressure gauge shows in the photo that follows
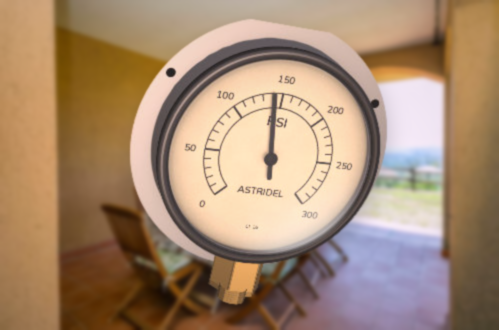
psi 140
